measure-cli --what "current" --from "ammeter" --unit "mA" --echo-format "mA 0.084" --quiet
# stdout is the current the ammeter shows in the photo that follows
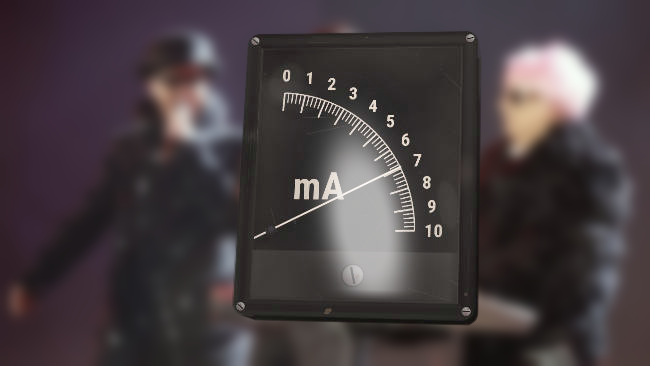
mA 7
